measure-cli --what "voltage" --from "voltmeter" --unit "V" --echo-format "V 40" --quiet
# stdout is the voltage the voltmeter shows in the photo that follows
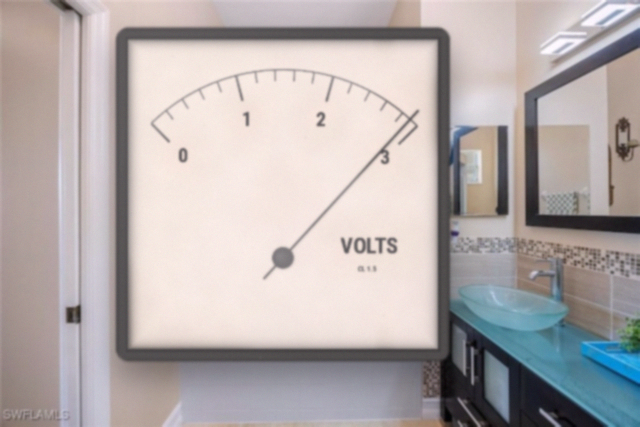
V 2.9
